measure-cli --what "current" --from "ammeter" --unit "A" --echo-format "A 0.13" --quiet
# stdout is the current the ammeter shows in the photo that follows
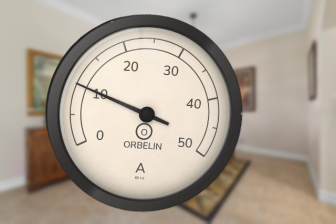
A 10
